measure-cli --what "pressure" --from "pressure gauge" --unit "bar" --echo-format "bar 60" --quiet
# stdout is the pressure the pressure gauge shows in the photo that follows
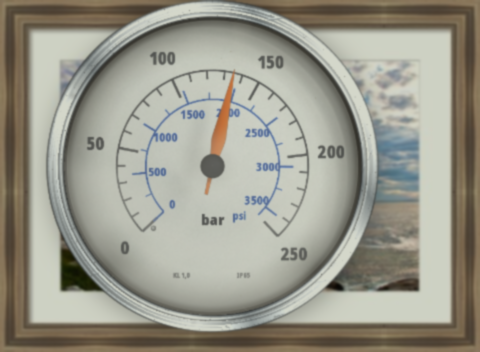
bar 135
